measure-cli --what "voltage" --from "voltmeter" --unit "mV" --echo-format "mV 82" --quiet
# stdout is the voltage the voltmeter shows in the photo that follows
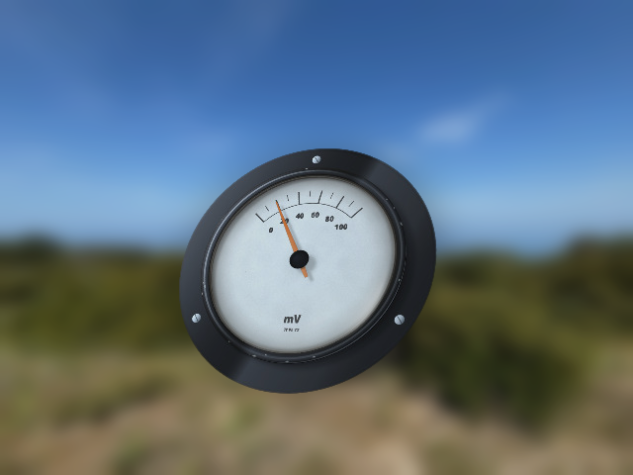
mV 20
